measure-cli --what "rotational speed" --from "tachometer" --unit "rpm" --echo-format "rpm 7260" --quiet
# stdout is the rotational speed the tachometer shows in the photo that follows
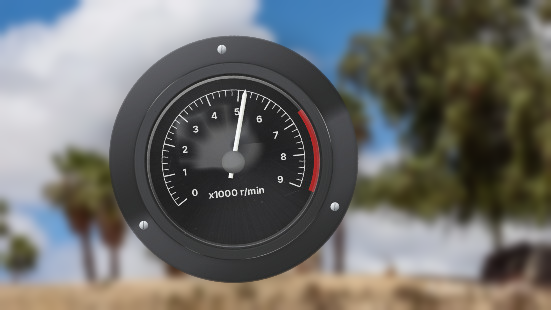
rpm 5200
